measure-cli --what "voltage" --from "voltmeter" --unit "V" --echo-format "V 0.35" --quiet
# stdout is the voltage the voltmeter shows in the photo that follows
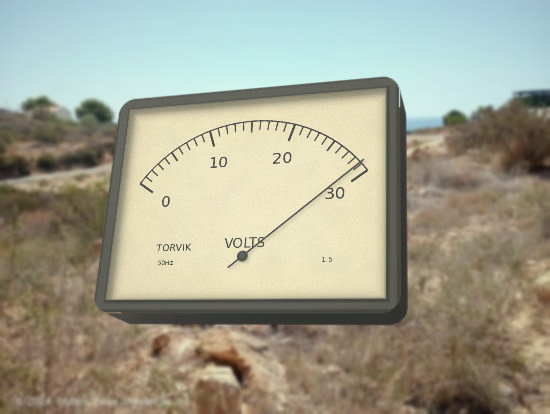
V 29
